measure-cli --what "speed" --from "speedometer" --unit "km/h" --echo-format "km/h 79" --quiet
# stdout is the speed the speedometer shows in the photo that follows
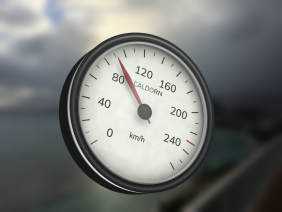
km/h 90
